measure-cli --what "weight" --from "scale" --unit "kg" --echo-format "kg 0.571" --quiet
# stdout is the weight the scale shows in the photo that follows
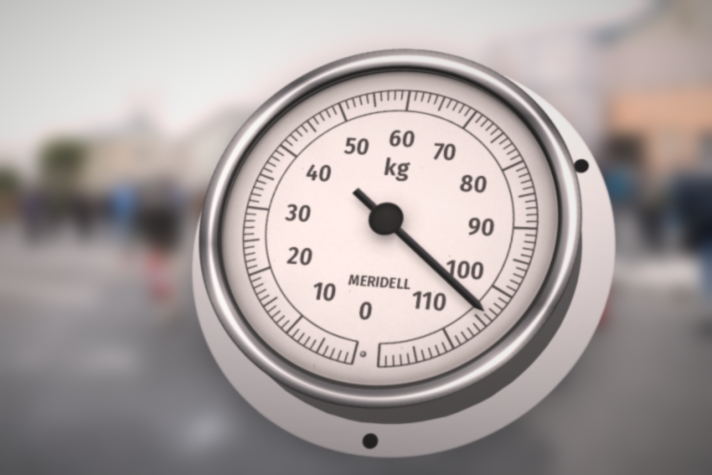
kg 104
